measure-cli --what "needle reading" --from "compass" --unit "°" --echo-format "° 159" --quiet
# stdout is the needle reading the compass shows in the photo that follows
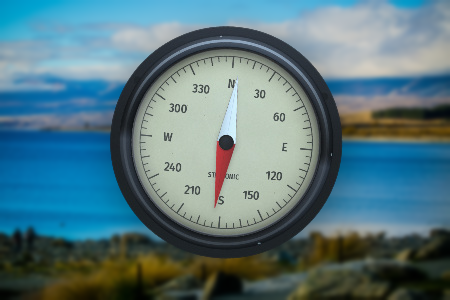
° 185
